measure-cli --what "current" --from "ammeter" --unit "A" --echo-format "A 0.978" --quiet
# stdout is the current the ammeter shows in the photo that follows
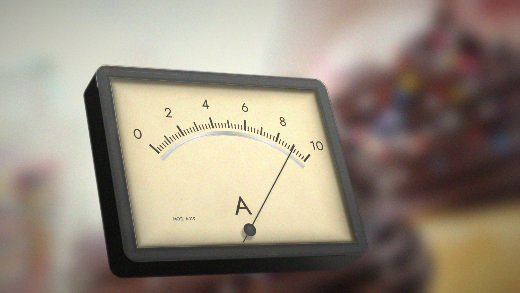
A 9
